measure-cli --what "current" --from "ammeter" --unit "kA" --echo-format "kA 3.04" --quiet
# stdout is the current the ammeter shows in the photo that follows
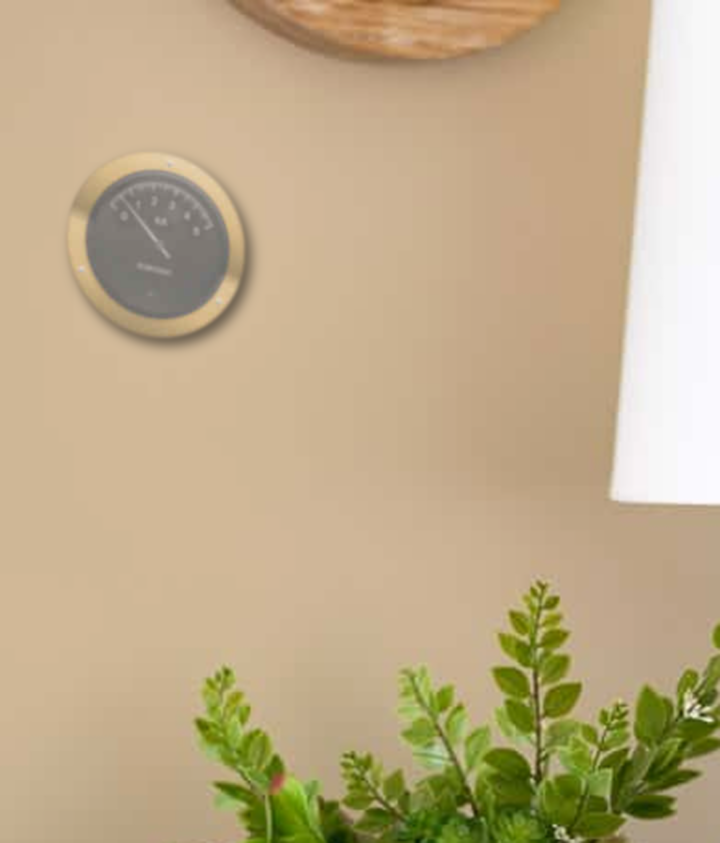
kA 0.5
